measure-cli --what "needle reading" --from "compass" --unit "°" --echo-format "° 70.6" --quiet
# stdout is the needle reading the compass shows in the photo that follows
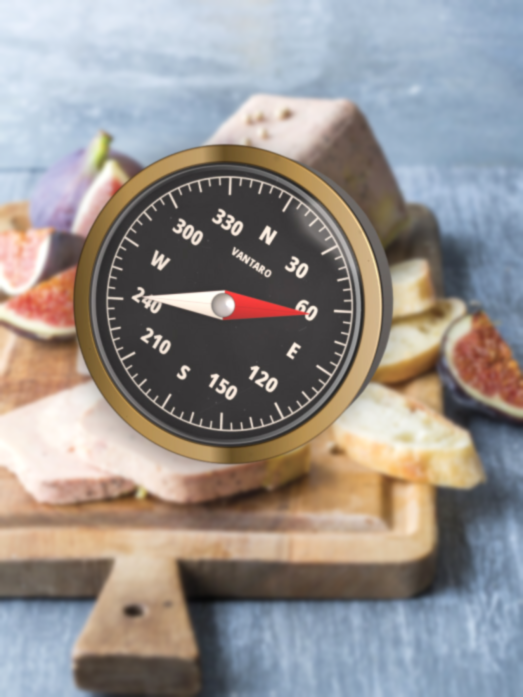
° 62.5
